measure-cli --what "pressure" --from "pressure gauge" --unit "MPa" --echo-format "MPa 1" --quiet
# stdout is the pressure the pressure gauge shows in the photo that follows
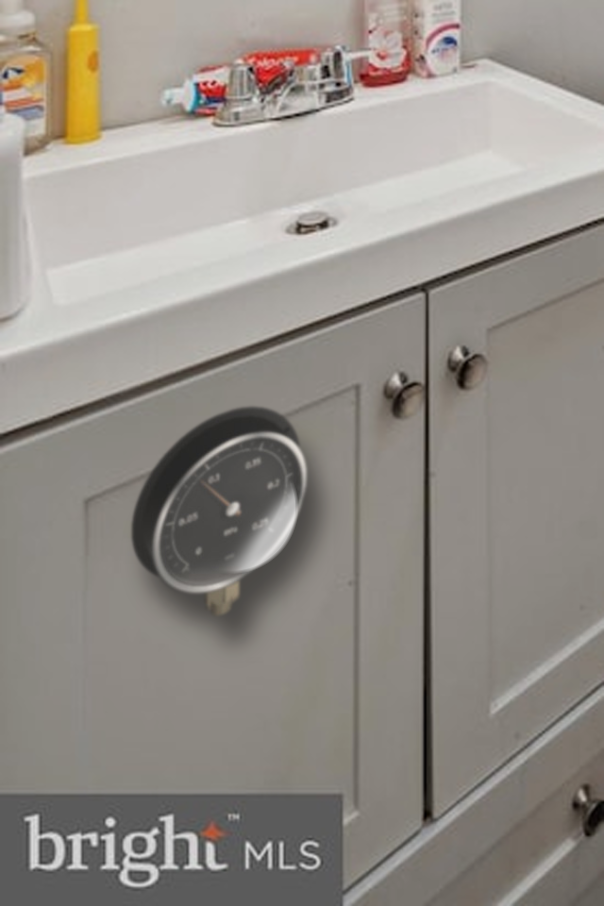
MPa 0.09
